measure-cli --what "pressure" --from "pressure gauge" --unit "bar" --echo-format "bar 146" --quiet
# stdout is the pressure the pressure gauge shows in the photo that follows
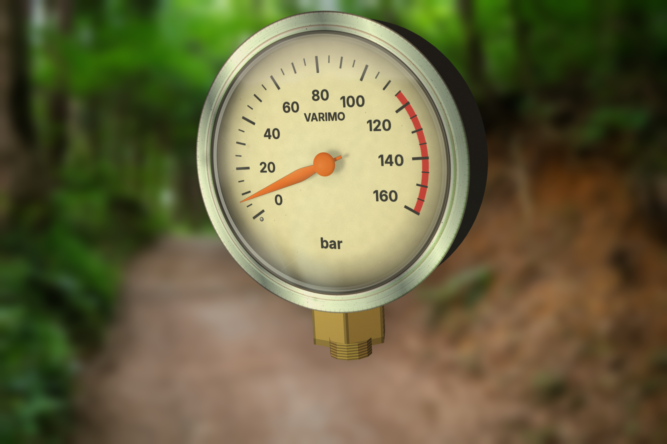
bar 7.5
